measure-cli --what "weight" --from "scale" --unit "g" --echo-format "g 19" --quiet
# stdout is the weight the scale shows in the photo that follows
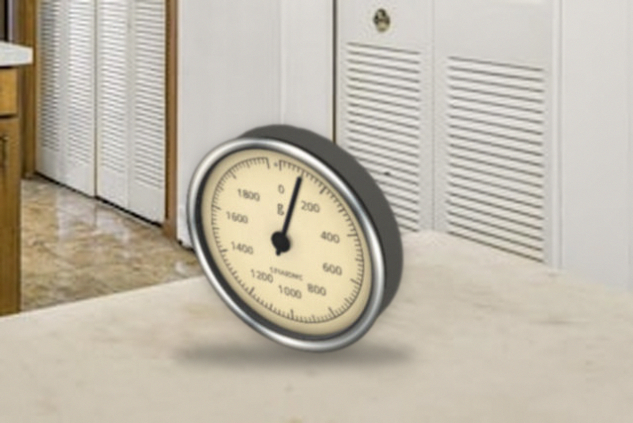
g 100
